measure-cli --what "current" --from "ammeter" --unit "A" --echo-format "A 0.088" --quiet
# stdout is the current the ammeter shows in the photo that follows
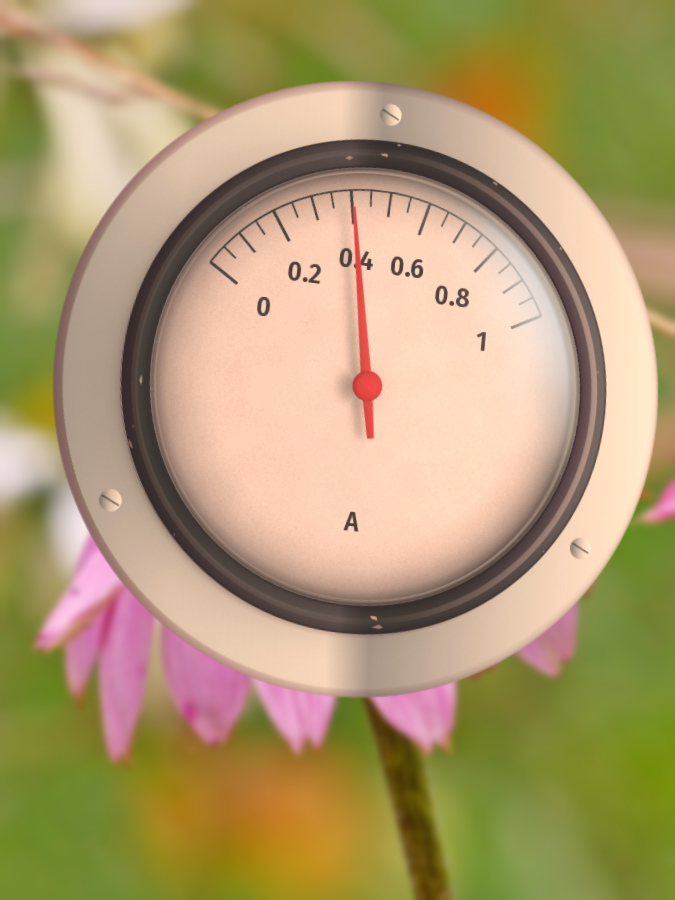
A 0.4
